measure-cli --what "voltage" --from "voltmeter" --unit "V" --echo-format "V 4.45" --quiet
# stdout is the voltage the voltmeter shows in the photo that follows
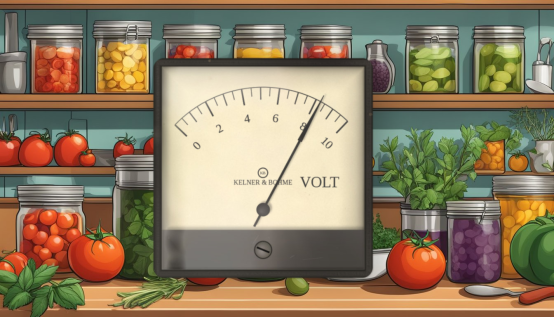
V 8.25
